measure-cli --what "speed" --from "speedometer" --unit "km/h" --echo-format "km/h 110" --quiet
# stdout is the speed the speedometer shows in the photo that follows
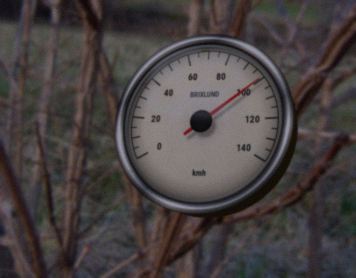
km/h 100
